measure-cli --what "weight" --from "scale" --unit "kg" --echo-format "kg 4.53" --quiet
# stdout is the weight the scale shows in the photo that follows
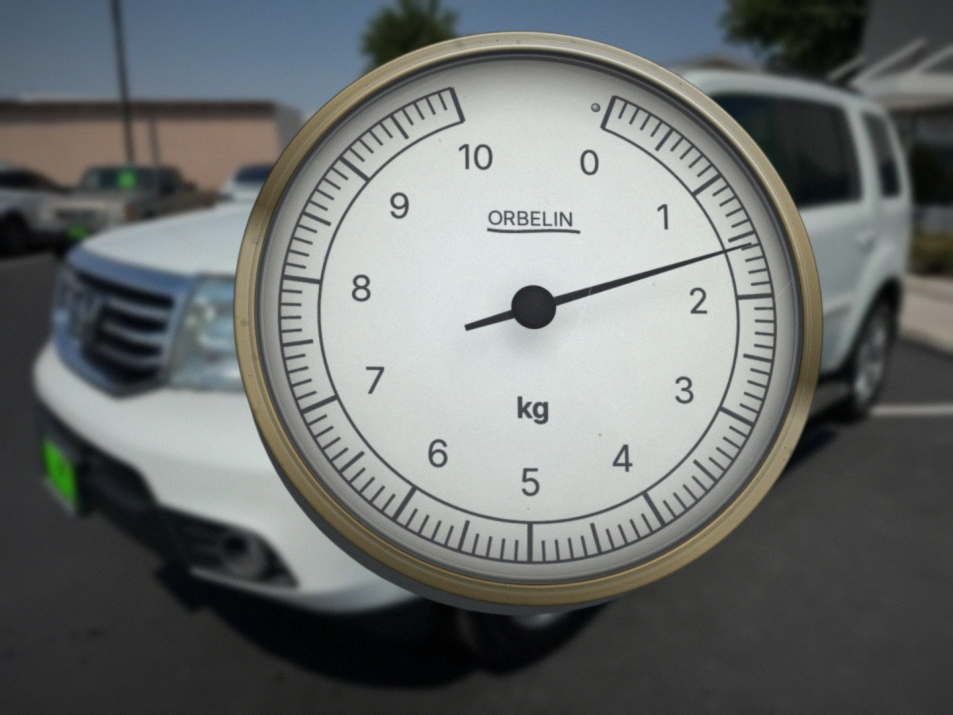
kg 1.6
